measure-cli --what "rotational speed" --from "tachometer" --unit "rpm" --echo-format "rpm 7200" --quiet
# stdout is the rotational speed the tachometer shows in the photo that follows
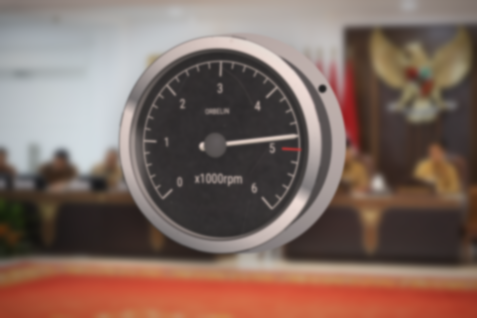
rpm 4800
